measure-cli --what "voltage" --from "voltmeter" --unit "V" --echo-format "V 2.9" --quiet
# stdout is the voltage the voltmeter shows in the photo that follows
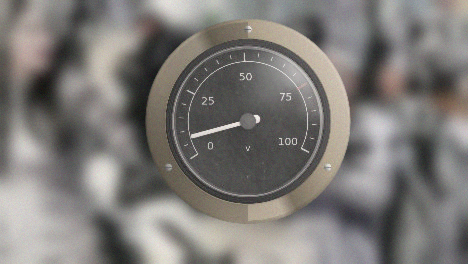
V 7.5
